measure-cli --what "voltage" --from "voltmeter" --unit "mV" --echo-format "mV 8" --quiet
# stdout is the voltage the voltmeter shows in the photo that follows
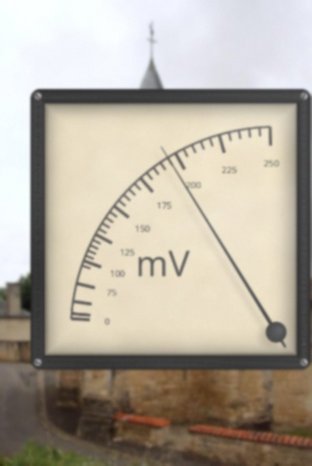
mV 195
